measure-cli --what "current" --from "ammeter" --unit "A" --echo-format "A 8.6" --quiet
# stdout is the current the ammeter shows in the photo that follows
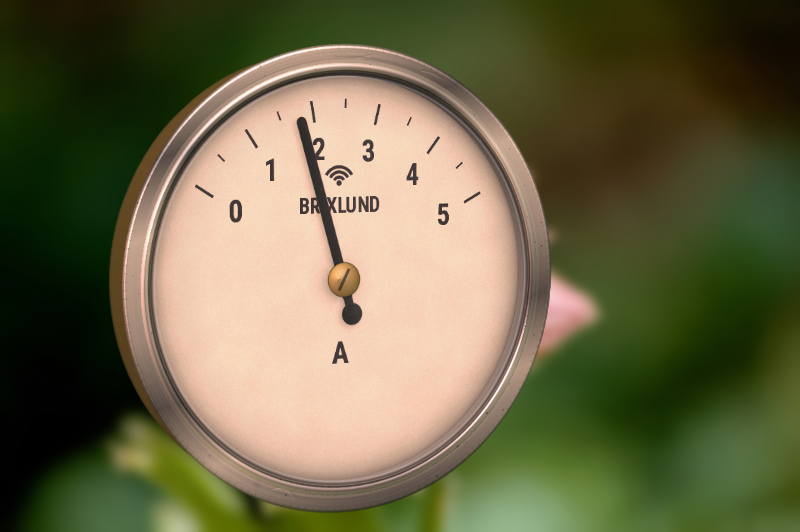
A 1.75
